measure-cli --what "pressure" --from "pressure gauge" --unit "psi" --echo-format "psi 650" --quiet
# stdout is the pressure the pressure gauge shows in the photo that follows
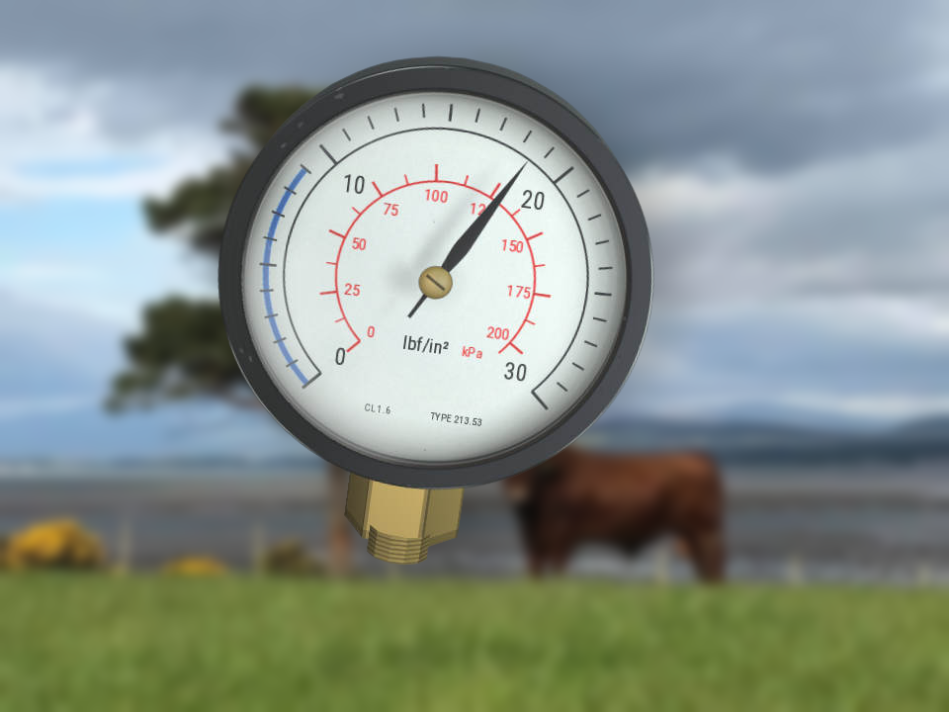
psi 18.5
